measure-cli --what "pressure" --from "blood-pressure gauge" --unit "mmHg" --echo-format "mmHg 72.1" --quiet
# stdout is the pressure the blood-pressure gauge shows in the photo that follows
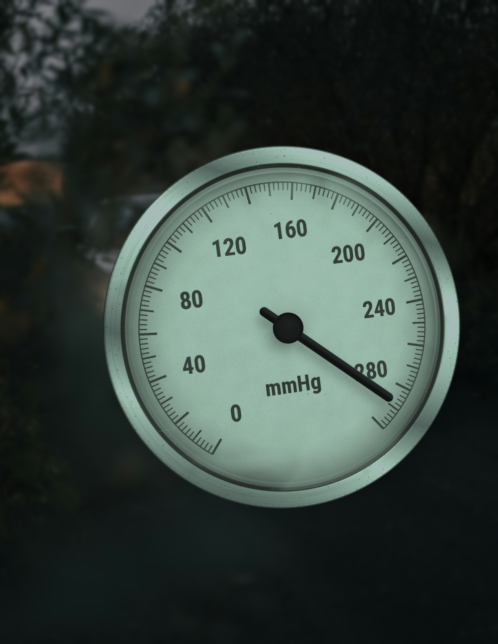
mmHg 288
